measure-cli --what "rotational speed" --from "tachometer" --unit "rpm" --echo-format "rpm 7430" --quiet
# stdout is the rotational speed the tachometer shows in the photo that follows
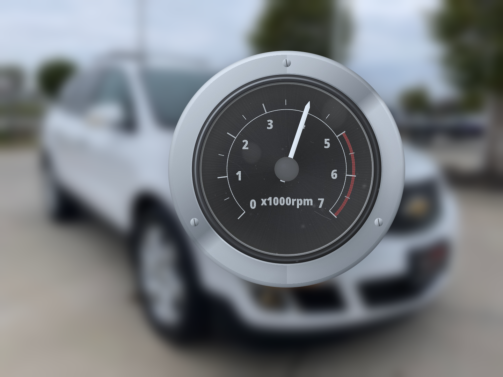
rpm 4000
